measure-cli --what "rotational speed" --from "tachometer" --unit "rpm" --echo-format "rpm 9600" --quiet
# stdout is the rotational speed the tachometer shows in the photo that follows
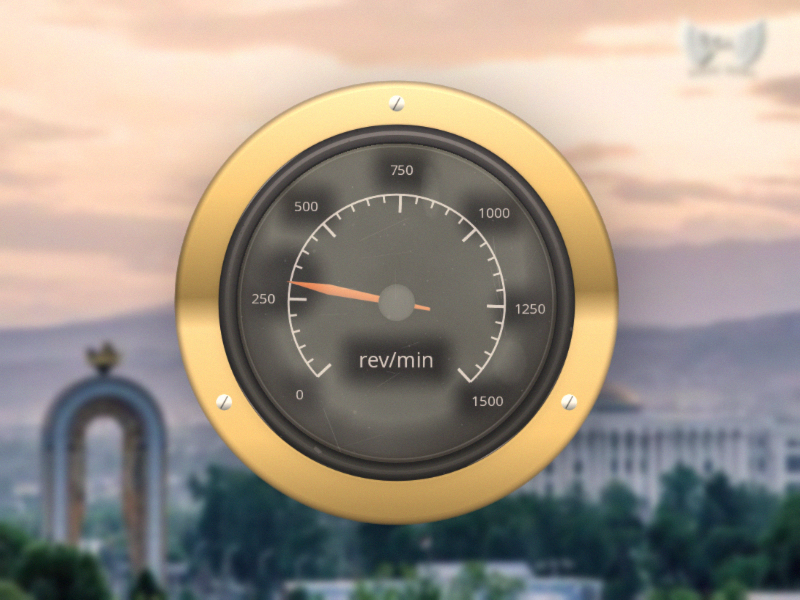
rpm 300
